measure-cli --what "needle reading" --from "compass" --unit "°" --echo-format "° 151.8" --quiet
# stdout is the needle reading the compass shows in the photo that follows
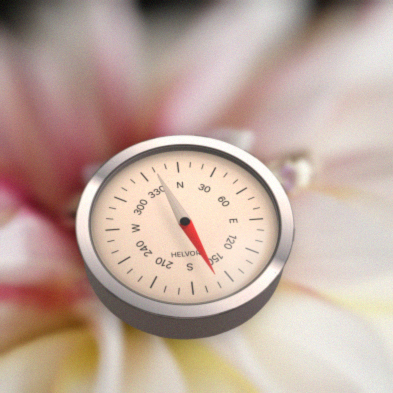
° 160
